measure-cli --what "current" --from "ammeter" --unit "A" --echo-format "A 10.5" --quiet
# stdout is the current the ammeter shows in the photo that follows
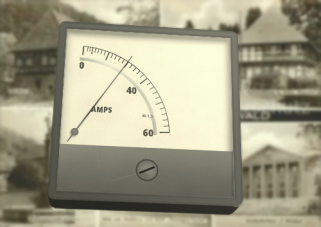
A 30
